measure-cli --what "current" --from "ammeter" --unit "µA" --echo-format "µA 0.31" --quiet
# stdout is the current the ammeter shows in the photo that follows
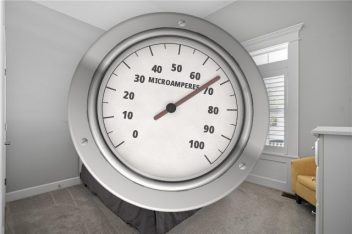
µA 67.5
